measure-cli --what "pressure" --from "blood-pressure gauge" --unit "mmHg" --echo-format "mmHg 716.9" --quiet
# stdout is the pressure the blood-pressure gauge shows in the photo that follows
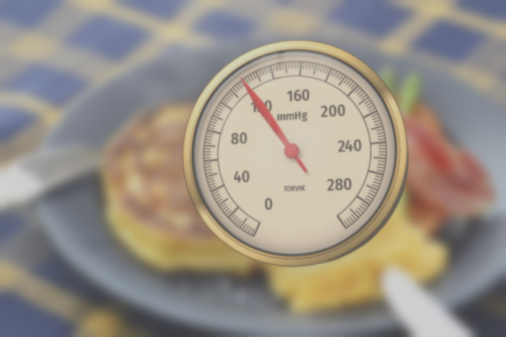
mmHg 120
